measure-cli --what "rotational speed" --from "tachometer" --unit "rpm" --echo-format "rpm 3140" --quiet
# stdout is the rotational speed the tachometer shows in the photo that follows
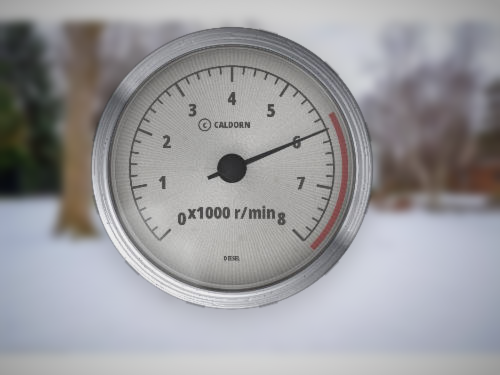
rpm 6000
